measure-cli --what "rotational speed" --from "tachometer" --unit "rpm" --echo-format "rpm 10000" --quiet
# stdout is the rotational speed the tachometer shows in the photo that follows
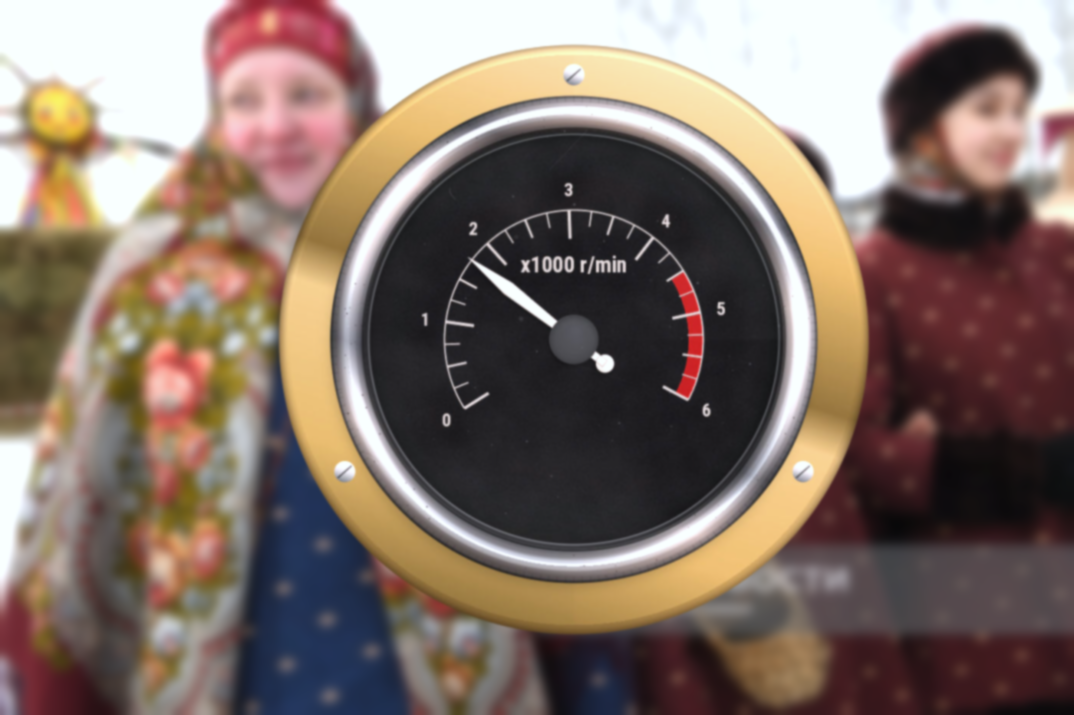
rpm 1750
